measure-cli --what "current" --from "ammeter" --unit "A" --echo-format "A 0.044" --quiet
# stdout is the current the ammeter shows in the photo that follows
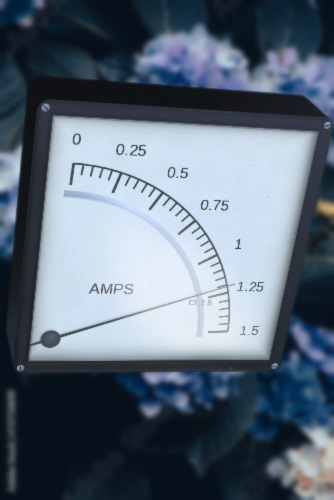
A 1.2
